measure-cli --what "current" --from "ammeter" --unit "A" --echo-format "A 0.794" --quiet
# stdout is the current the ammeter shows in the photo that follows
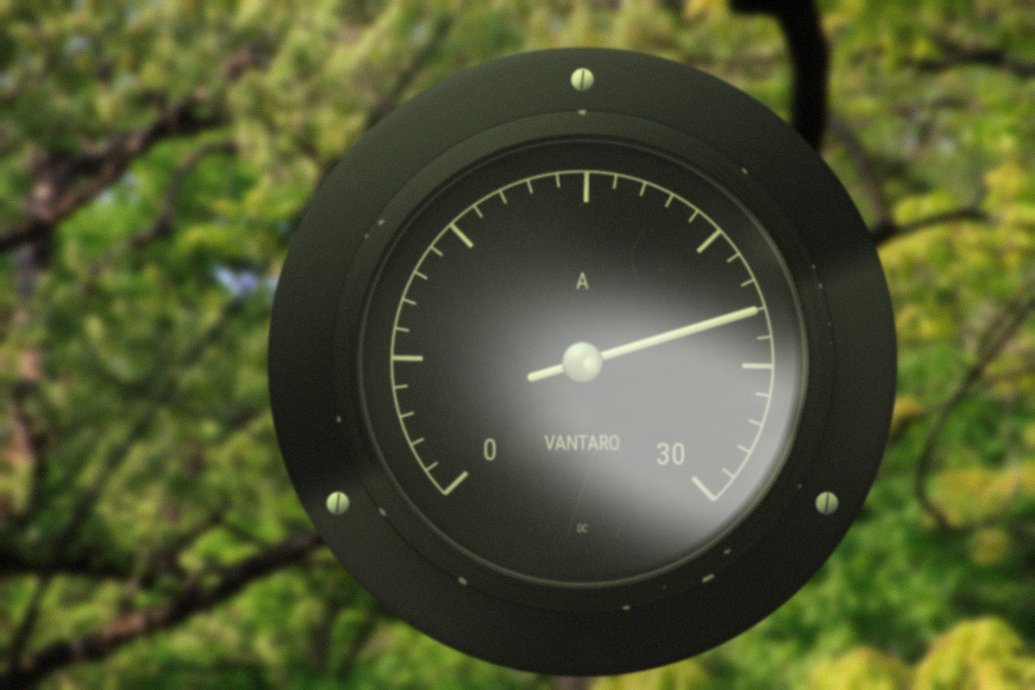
A 23
